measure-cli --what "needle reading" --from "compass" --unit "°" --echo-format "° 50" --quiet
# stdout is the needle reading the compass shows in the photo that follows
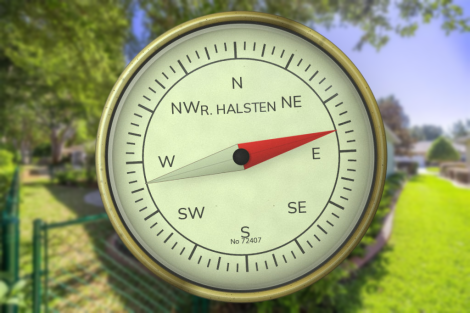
° 77.5
